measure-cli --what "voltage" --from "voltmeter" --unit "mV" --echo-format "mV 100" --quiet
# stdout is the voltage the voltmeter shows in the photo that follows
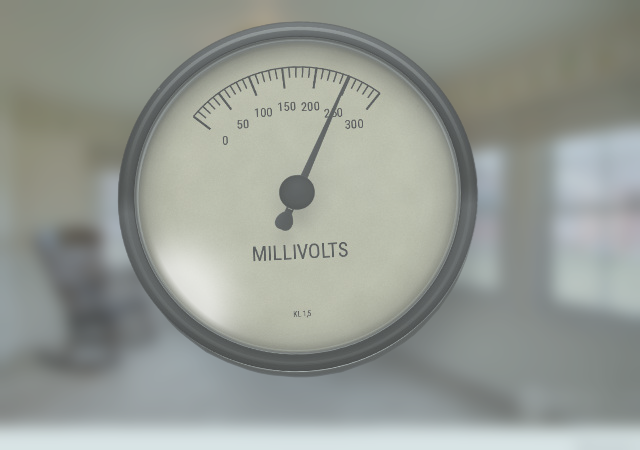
mV 250
